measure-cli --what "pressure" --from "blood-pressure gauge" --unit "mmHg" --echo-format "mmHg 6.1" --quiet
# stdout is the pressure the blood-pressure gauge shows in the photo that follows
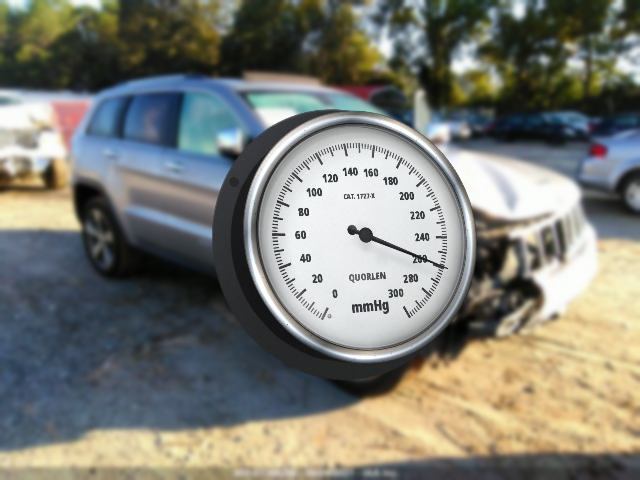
mmHg 260
